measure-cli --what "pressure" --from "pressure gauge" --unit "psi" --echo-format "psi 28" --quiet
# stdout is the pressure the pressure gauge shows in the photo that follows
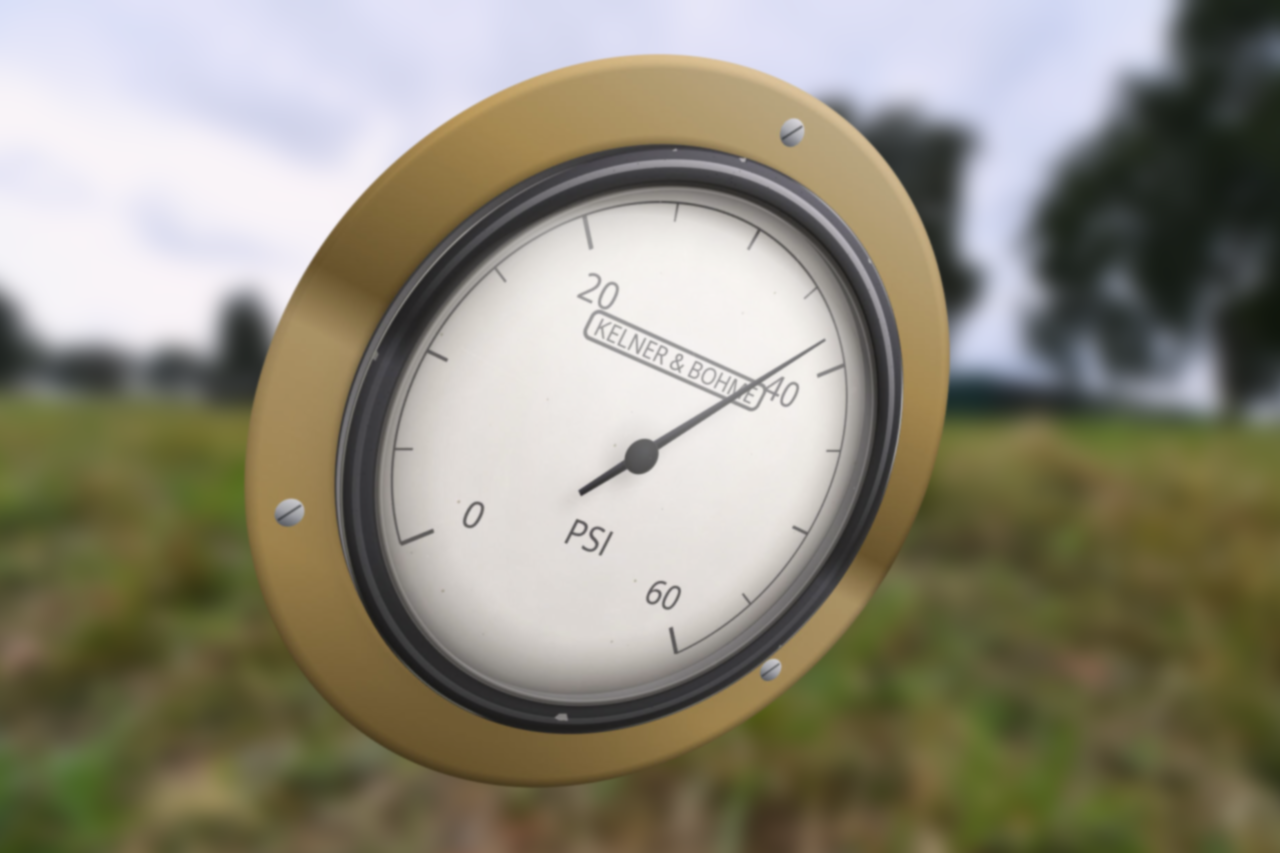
psi 37.5
